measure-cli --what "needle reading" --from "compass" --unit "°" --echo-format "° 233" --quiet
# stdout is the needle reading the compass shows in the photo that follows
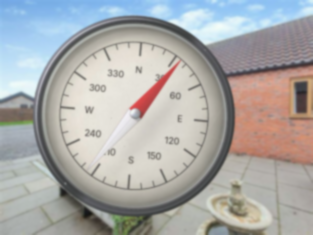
° 35
